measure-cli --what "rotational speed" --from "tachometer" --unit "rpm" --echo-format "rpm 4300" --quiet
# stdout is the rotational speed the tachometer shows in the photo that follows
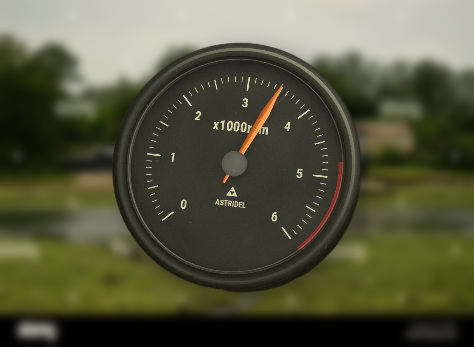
rpm 3500
